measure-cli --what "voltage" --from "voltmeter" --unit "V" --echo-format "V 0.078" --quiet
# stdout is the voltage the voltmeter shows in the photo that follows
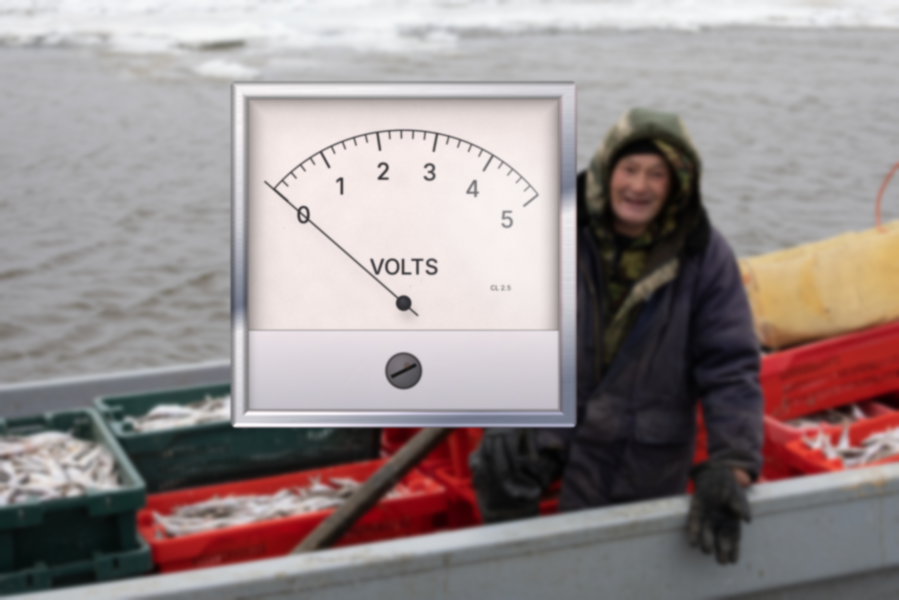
V 0
